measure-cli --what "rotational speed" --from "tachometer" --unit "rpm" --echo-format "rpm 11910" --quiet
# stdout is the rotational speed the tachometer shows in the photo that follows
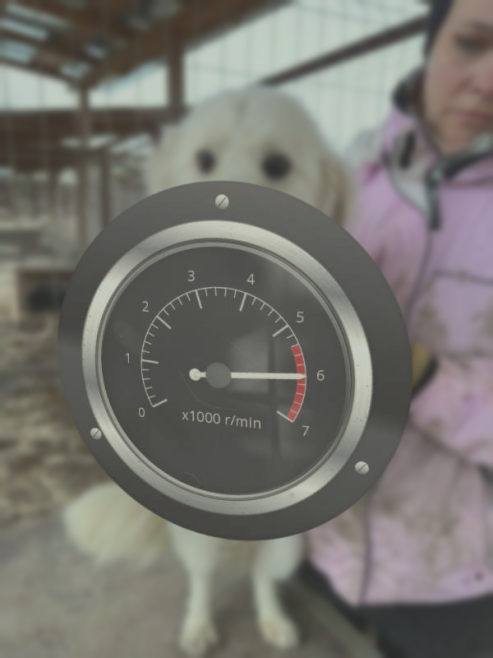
rpm 6000
